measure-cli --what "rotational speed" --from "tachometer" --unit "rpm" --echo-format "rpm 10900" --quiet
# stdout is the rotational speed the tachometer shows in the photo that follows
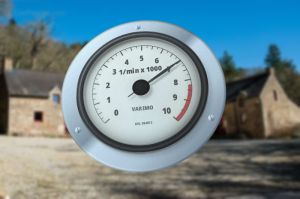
rpm 7000
